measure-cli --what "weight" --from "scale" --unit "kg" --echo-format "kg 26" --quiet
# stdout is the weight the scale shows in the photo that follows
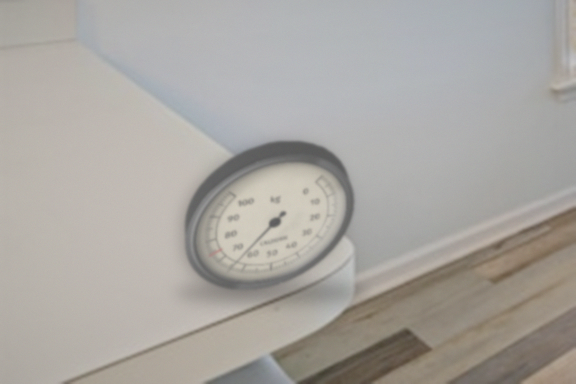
kg 65
